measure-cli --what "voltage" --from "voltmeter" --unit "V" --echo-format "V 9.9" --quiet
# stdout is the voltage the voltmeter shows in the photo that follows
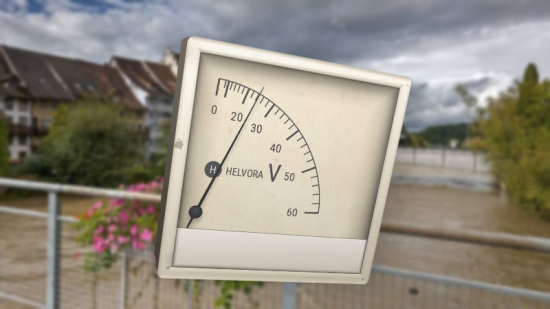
V 24
